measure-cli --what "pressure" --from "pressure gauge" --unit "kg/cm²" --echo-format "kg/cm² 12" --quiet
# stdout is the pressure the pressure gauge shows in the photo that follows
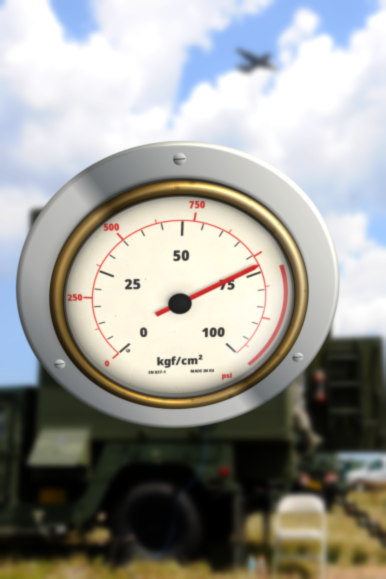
kg/cm² 72.5
